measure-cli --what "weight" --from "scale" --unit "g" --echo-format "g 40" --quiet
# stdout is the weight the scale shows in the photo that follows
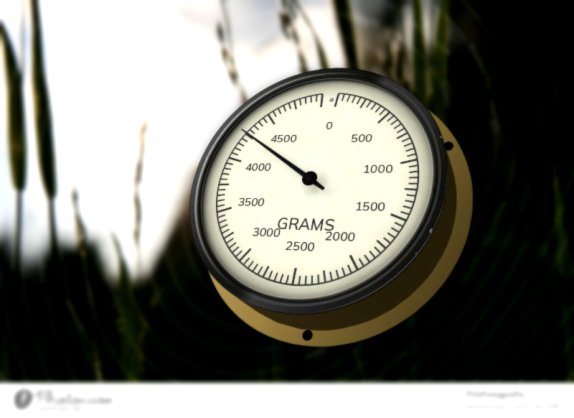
g 4250
